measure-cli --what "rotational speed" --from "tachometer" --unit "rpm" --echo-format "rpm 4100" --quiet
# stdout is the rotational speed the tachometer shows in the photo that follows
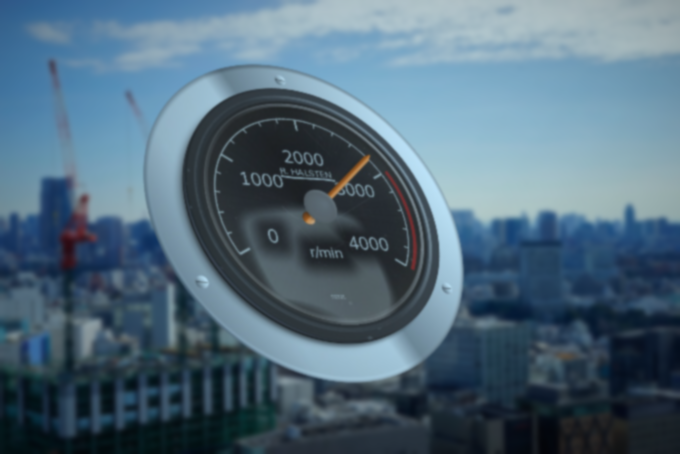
rpm 2800
